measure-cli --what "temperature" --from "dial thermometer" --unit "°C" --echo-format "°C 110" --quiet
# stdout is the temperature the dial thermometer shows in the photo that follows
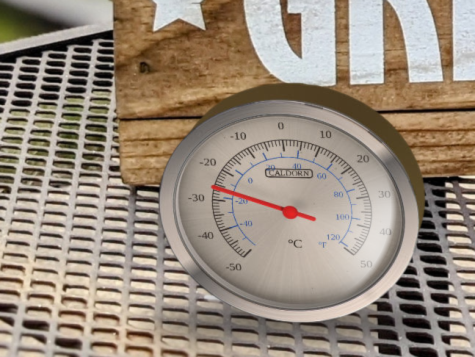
°C -25
